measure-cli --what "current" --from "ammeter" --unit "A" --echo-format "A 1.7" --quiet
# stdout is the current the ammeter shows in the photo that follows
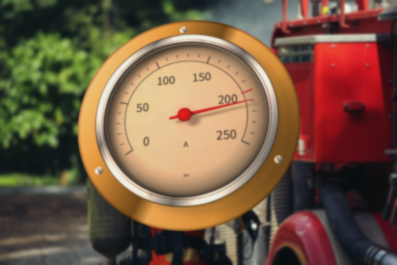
A 210
